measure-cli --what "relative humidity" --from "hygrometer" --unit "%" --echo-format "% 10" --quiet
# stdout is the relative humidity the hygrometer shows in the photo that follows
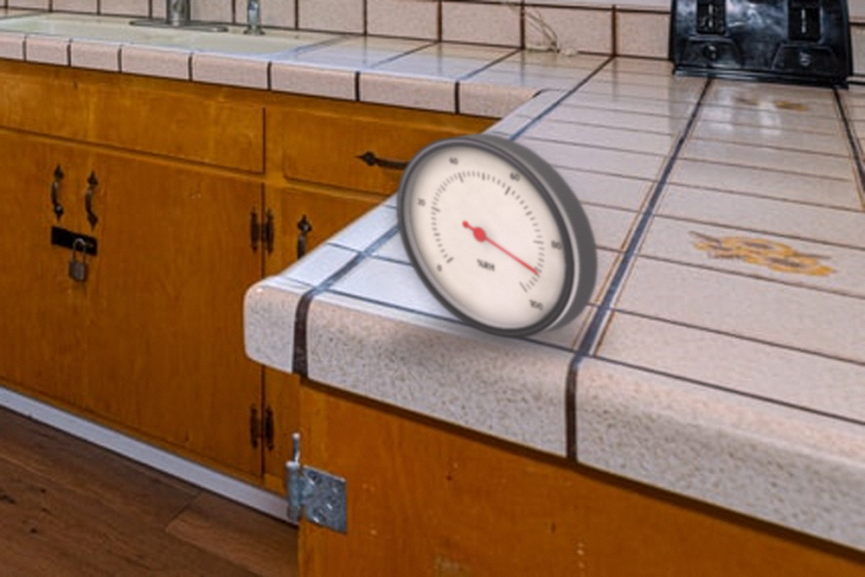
% 90
